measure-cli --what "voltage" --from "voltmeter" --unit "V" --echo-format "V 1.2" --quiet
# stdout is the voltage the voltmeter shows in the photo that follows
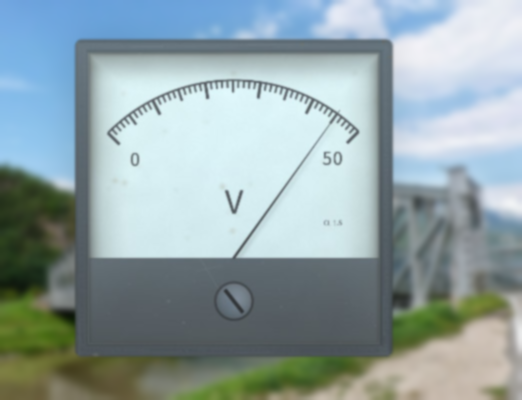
V 45
